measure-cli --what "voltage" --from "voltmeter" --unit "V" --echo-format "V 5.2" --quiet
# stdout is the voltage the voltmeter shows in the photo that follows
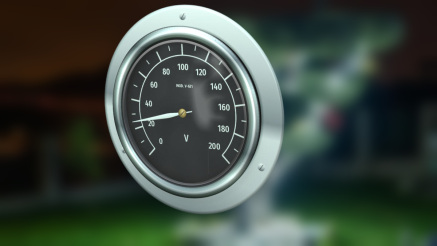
V 25
